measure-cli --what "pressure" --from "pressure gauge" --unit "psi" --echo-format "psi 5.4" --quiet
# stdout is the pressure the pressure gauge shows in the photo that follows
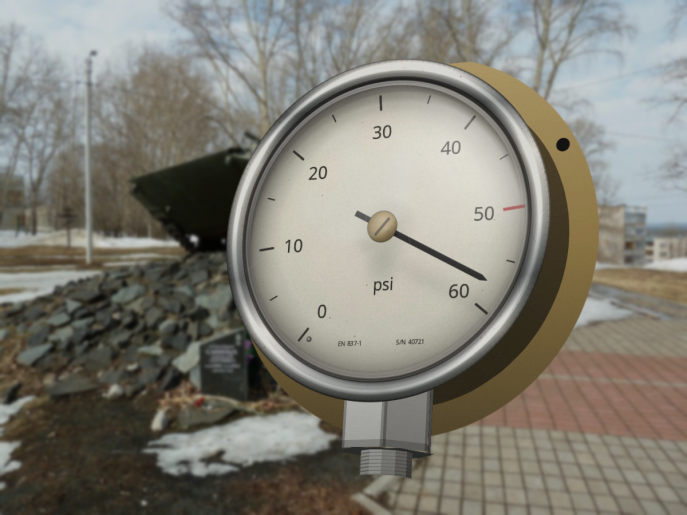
psi 57.5
